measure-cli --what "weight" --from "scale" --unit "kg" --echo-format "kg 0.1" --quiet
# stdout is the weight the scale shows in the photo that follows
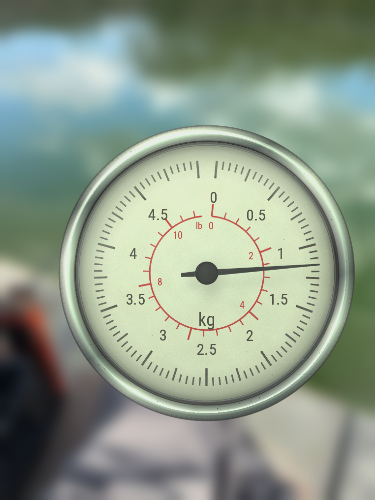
kg 1.15
